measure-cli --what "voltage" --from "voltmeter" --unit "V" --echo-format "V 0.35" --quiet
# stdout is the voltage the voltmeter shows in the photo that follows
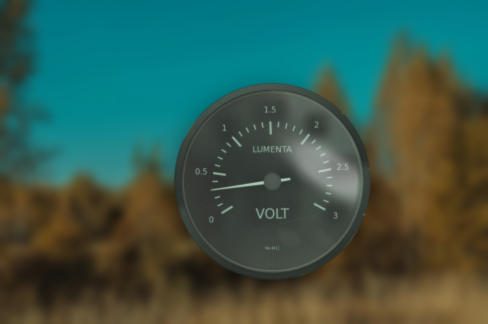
V 0.3
